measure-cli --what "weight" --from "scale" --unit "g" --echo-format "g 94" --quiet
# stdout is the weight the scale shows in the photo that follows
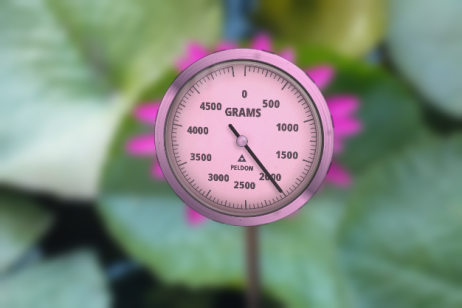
g 2000
